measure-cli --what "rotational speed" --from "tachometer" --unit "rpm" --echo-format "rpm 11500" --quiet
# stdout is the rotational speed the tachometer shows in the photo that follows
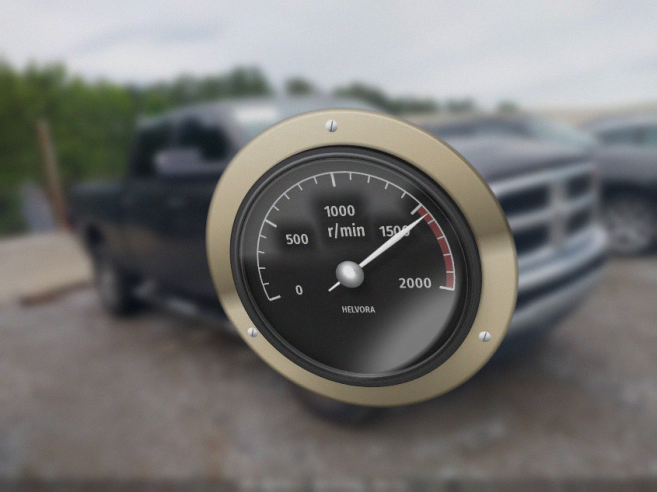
rpm 1550
